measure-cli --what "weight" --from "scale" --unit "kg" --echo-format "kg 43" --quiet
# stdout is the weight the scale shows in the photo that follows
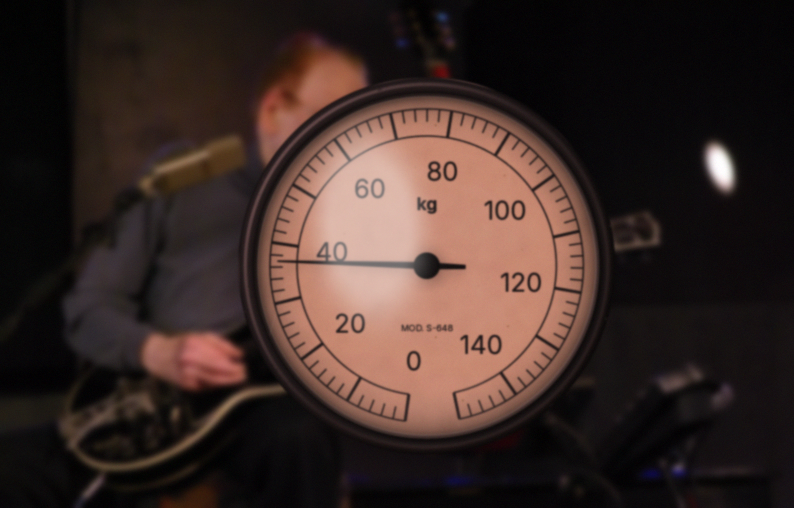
kg 37
